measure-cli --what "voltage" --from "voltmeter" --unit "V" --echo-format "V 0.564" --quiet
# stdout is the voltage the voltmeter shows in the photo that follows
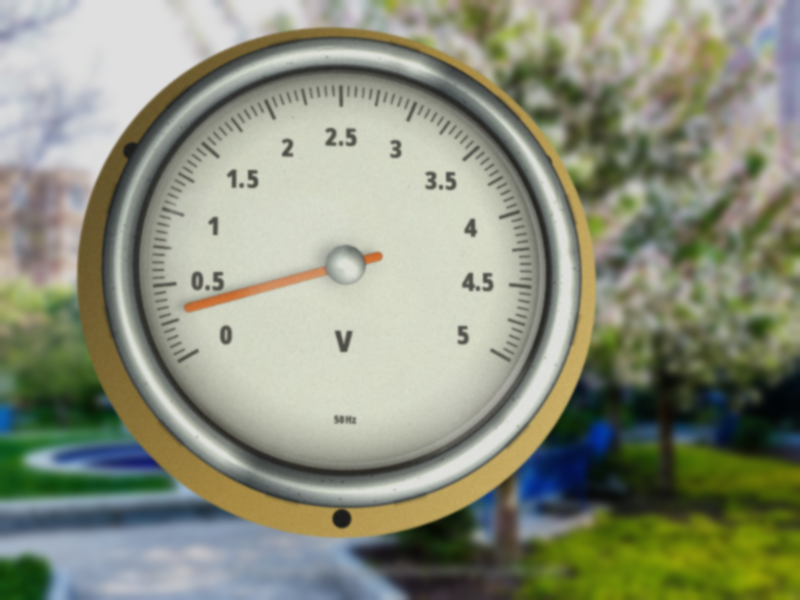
V 0.3
